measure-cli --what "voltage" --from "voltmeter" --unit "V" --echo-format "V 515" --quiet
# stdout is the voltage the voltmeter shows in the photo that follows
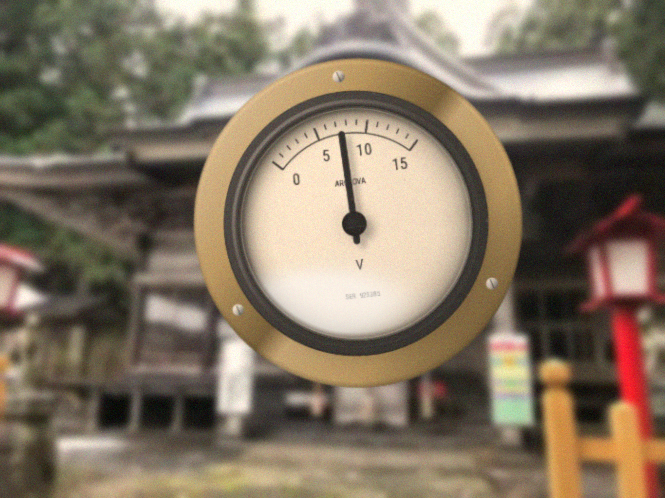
V 7.5
